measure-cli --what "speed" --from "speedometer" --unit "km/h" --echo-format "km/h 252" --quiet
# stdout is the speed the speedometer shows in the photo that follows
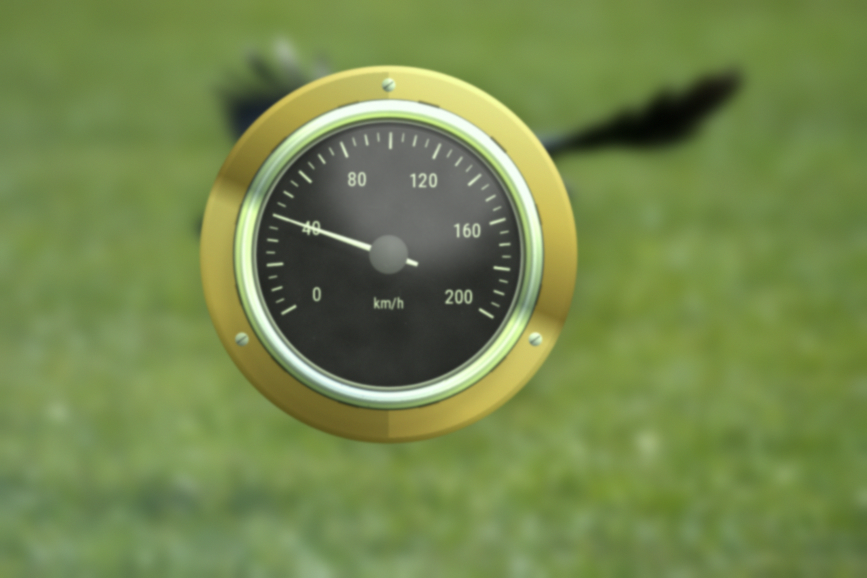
km/h 40
